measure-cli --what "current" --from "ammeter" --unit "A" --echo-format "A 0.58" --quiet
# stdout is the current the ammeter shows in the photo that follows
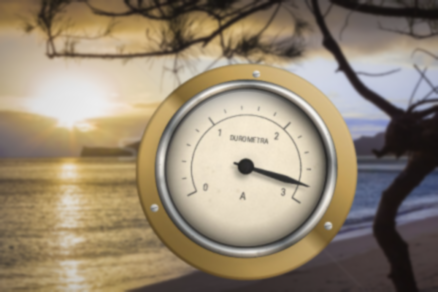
A 2.8
